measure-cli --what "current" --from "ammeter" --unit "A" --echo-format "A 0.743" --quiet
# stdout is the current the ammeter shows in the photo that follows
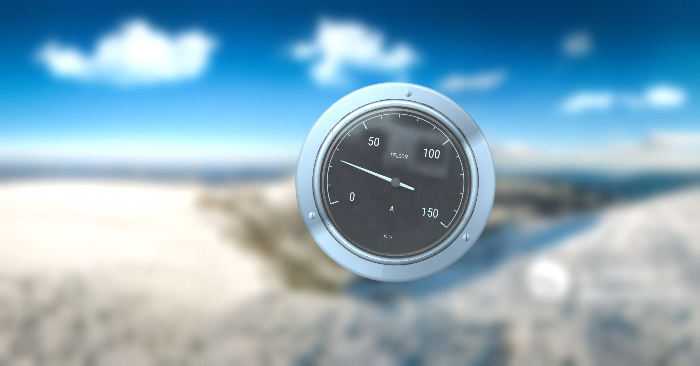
A 25
